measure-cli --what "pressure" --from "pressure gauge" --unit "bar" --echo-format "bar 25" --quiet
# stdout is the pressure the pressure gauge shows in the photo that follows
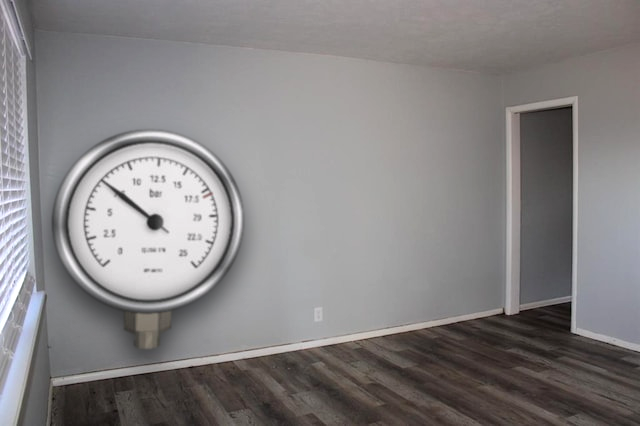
bar 7.5
